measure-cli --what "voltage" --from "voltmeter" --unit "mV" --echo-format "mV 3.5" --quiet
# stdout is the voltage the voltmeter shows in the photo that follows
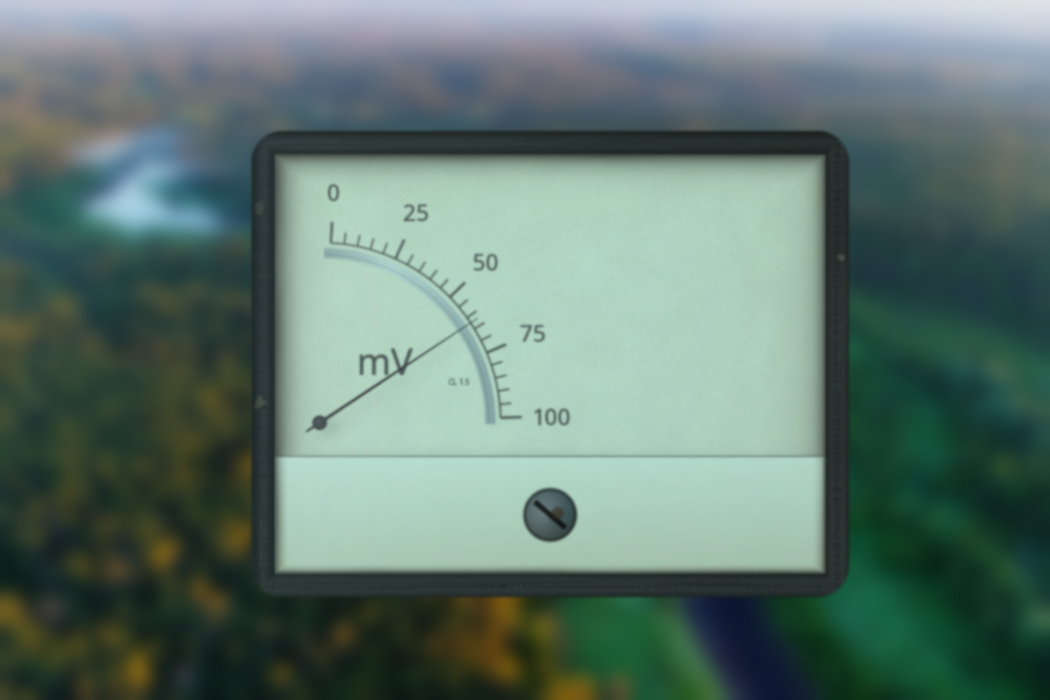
mV 62.5
